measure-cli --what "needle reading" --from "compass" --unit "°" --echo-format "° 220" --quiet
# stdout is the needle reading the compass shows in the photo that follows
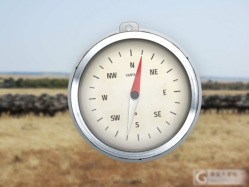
° 15
